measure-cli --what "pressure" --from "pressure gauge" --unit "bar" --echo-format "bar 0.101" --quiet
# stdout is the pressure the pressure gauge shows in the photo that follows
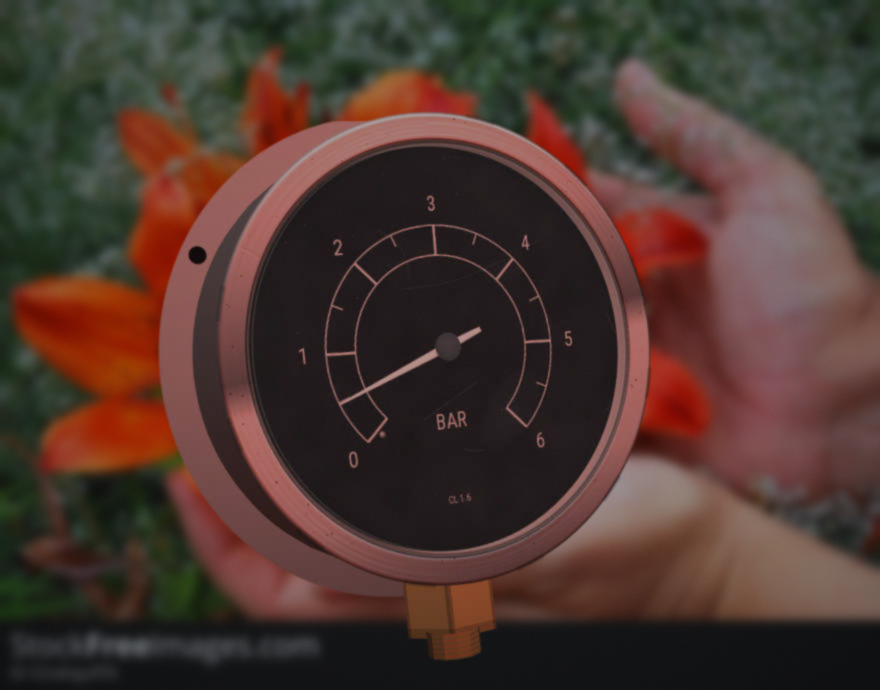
bar 0.5
